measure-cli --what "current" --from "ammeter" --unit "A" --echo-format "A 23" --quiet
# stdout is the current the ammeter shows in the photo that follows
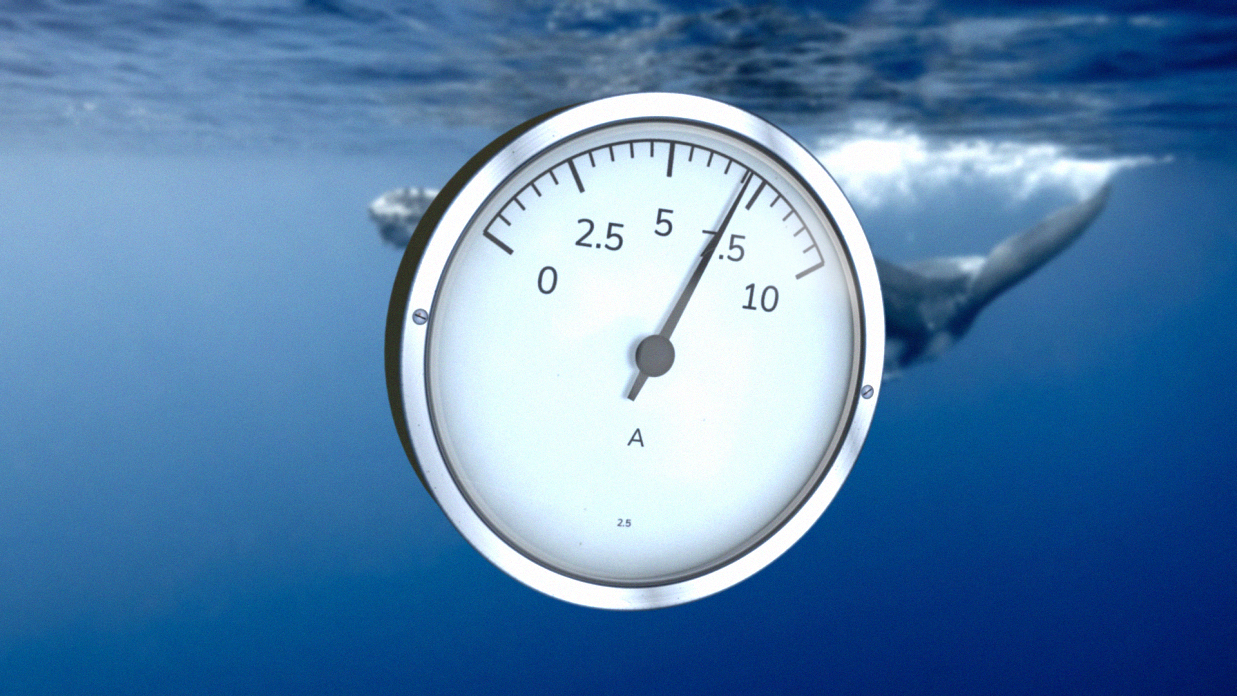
A 7
